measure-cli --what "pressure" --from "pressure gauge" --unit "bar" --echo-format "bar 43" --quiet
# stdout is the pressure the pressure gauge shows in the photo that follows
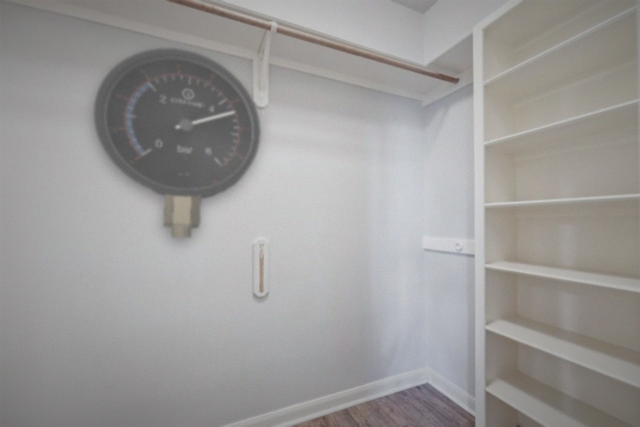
bar 4.4
